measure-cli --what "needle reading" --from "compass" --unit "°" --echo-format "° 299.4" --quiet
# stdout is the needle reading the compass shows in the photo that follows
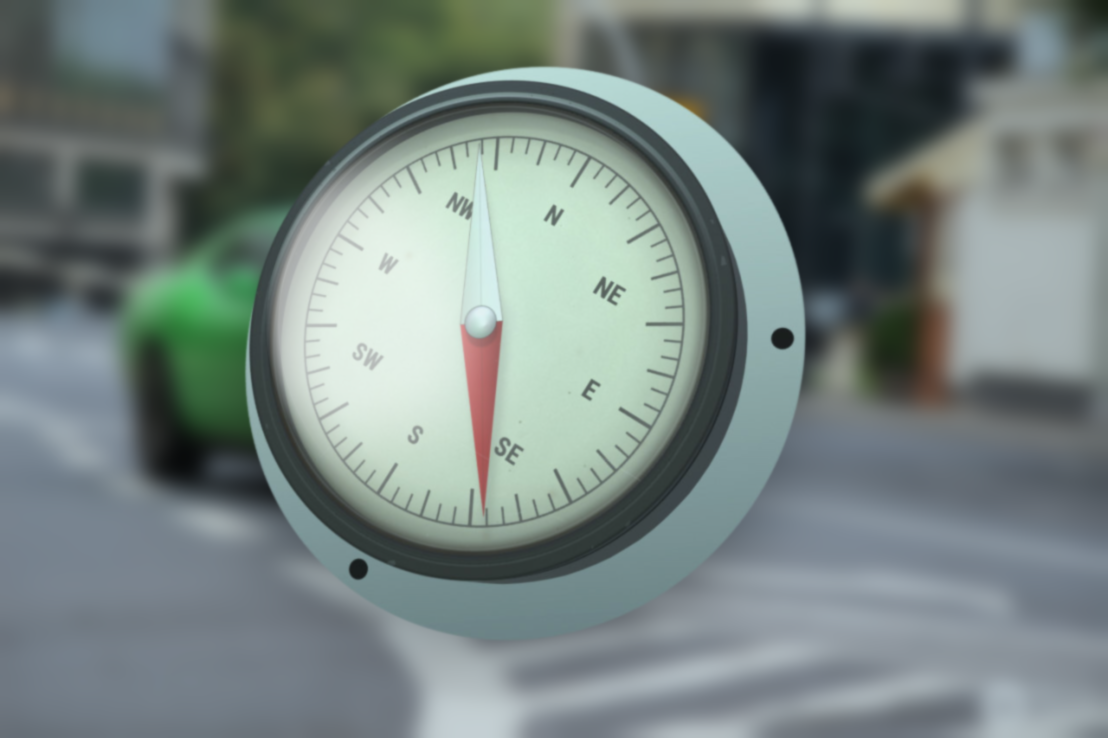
° 145
